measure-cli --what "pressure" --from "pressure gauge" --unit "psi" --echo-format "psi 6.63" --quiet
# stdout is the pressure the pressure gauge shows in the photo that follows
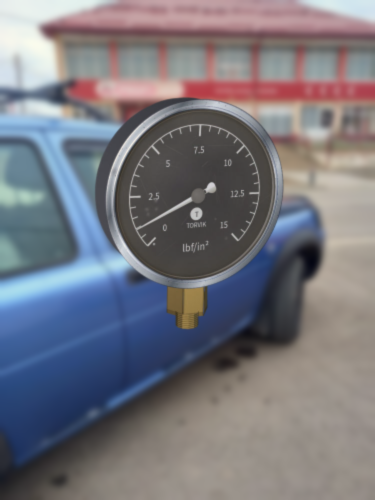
psi 1
